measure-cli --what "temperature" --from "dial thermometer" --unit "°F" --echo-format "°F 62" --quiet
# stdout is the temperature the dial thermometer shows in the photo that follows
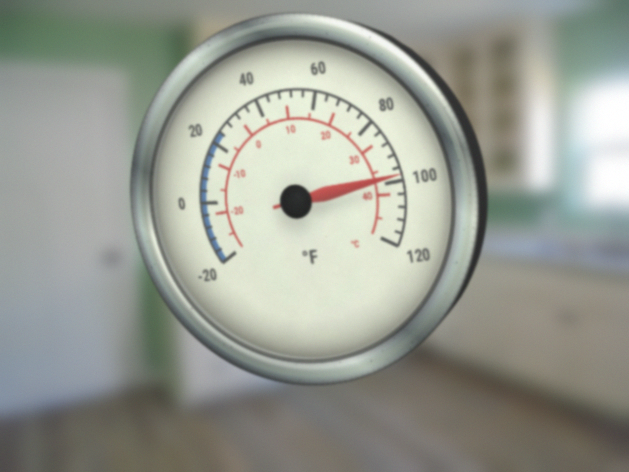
°F 98
